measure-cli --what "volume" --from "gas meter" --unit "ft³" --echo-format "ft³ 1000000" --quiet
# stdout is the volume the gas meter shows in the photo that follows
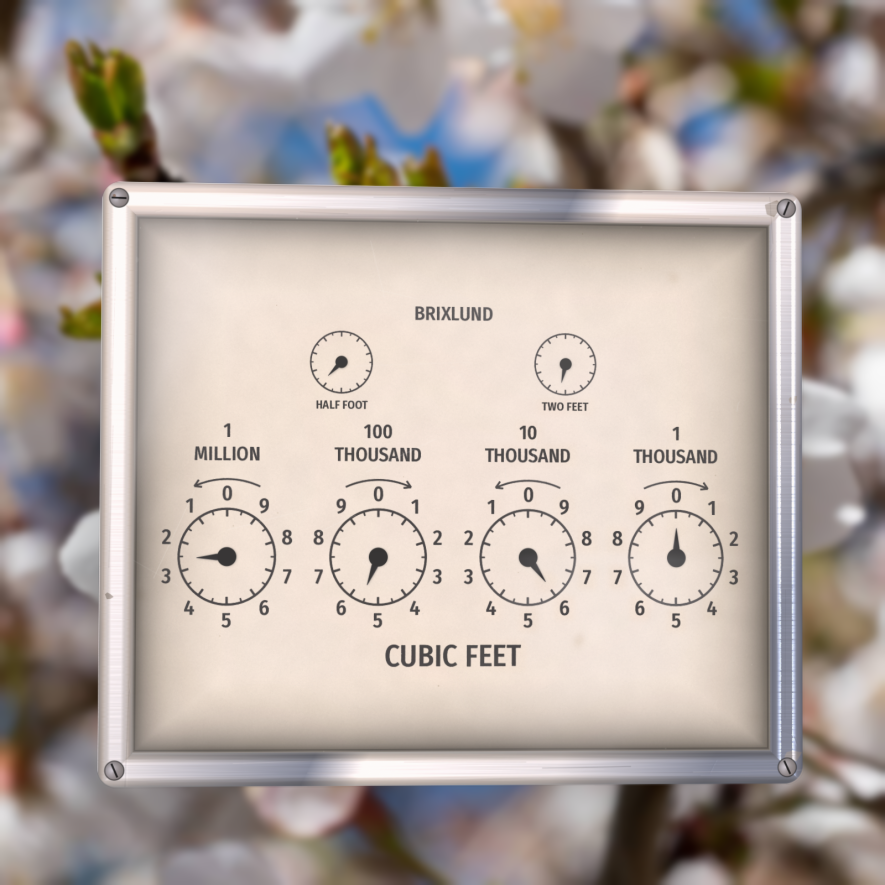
ft³ 256000
